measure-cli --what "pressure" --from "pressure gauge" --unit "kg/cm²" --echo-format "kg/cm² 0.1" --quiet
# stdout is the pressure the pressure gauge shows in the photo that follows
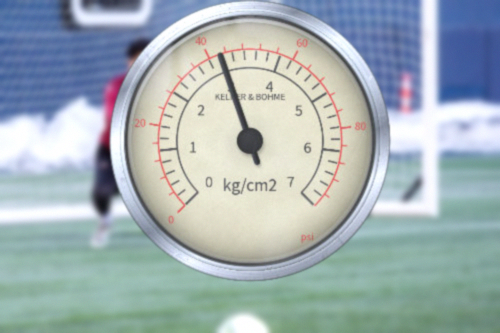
kg/cm² 3
